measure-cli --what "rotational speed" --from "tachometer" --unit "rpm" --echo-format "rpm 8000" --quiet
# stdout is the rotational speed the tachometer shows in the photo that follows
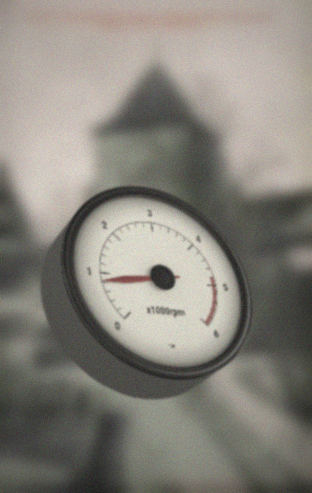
rpm 800
